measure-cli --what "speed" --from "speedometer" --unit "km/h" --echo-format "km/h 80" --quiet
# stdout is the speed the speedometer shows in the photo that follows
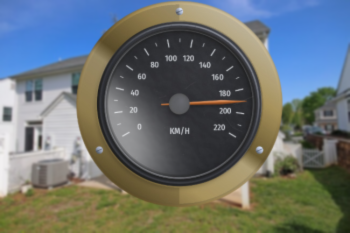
km/h 190
